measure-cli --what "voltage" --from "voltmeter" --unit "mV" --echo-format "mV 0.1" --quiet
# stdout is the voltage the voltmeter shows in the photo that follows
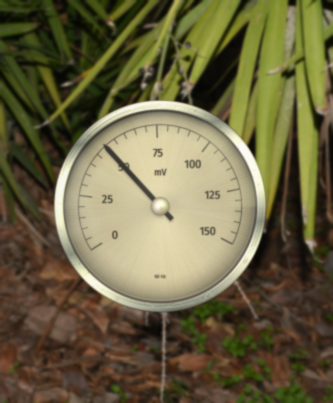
mV 50
